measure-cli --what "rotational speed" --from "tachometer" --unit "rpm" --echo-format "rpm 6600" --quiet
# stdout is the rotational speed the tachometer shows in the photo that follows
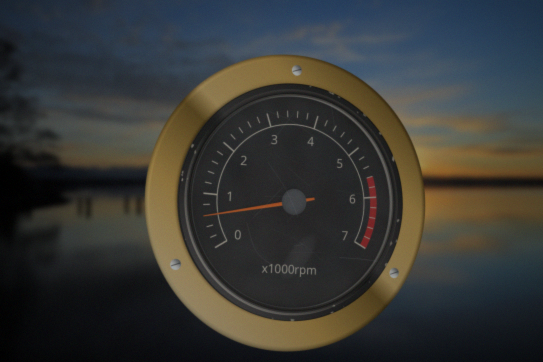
rpm 600
